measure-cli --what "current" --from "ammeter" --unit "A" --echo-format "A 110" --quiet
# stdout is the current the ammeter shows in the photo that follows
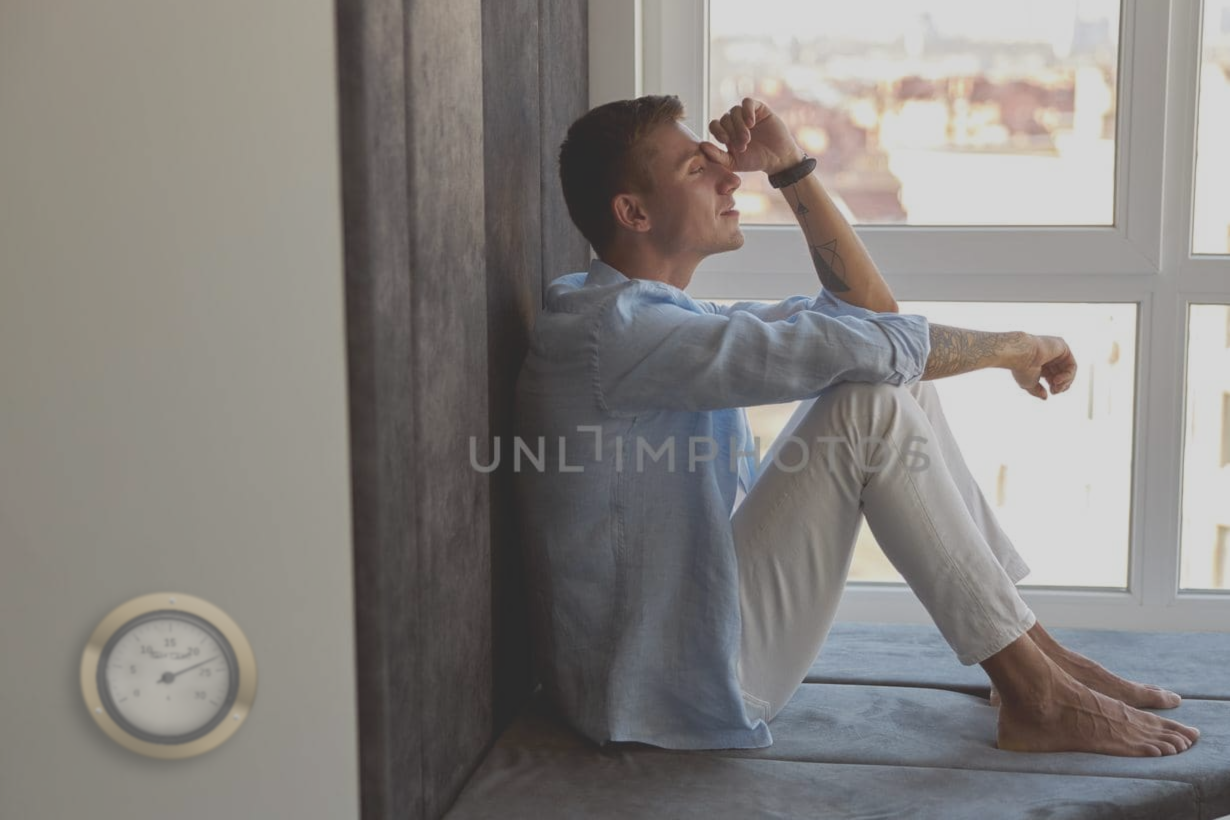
A 23
